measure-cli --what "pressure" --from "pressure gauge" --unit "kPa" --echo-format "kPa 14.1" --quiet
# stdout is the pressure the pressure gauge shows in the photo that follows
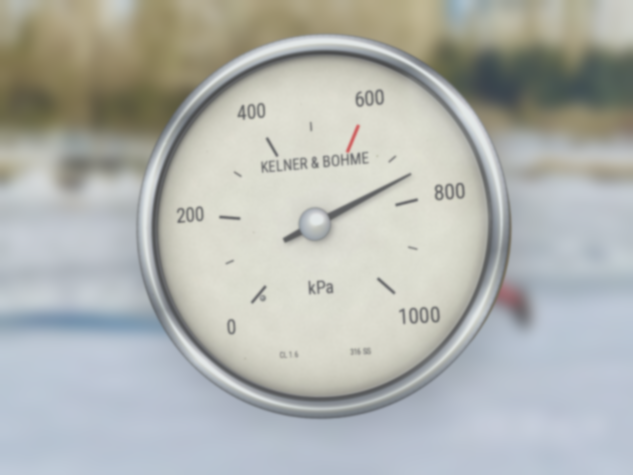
kPa 750
